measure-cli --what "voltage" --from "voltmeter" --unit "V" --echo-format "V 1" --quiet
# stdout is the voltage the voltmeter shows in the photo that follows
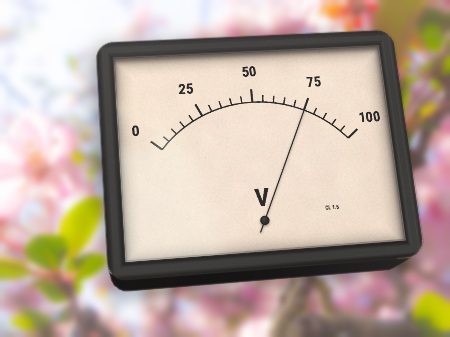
V 75
